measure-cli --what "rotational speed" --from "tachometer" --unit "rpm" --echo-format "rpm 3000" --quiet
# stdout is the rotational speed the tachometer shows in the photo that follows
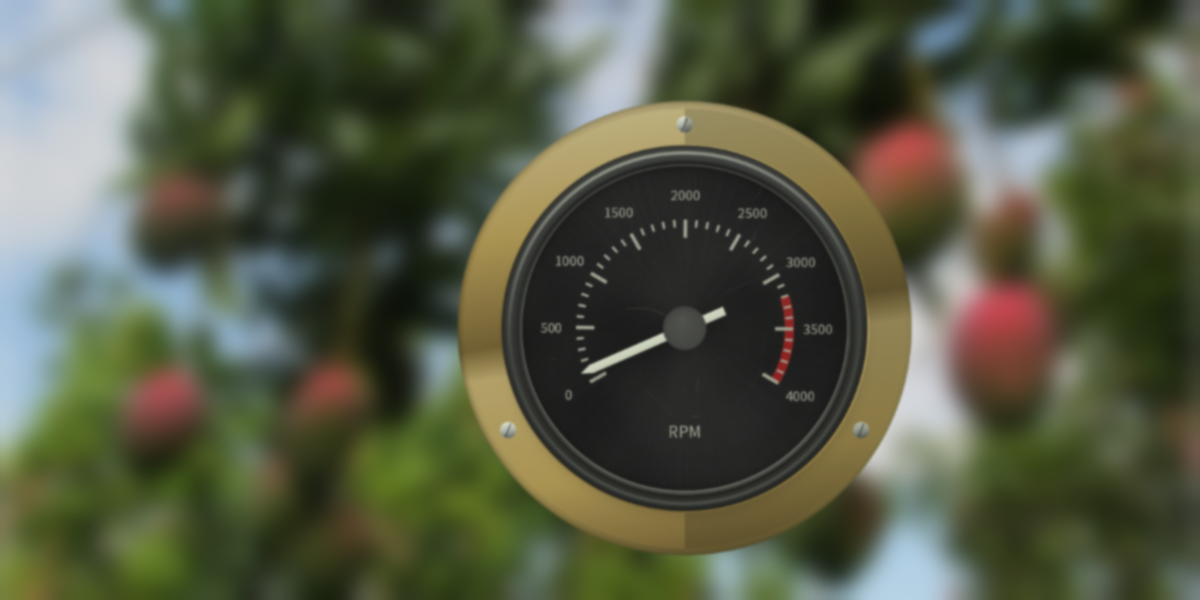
rpm 100
